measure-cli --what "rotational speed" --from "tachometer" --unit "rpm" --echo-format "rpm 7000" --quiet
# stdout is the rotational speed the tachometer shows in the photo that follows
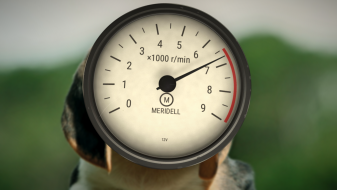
rpm 6750
